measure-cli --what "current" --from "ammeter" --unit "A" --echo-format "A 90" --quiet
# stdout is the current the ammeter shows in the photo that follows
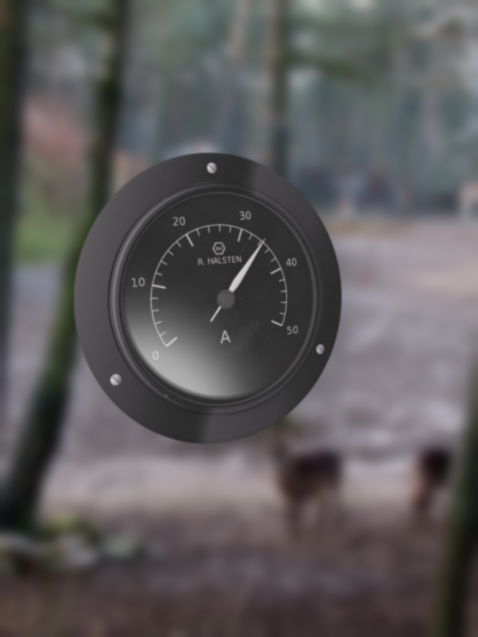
A 34
